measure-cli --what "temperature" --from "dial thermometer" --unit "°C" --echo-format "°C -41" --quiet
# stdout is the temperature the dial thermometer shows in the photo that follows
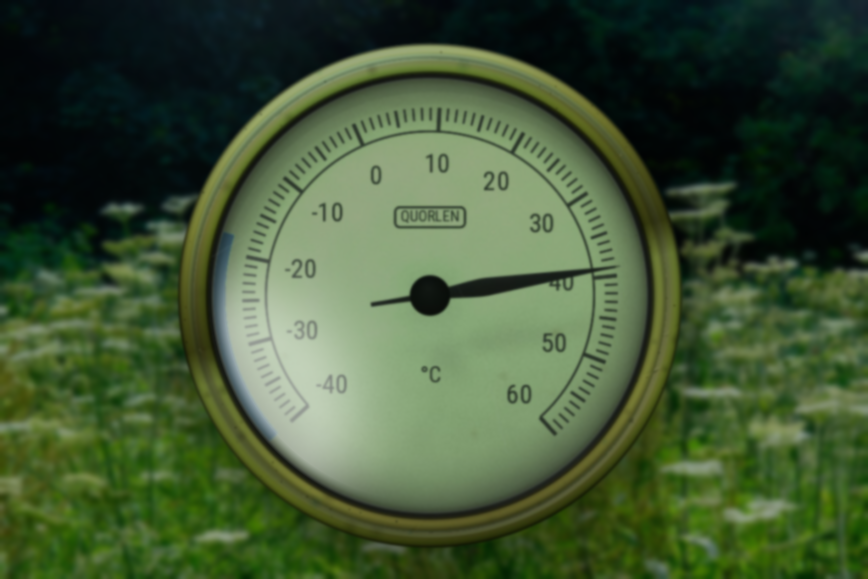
°C 39
